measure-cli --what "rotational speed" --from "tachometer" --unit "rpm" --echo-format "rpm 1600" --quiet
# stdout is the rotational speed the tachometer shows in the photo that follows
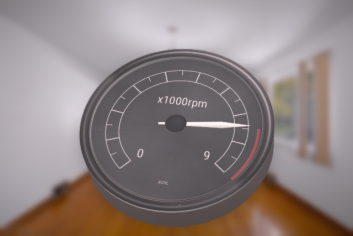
rpm 7500
